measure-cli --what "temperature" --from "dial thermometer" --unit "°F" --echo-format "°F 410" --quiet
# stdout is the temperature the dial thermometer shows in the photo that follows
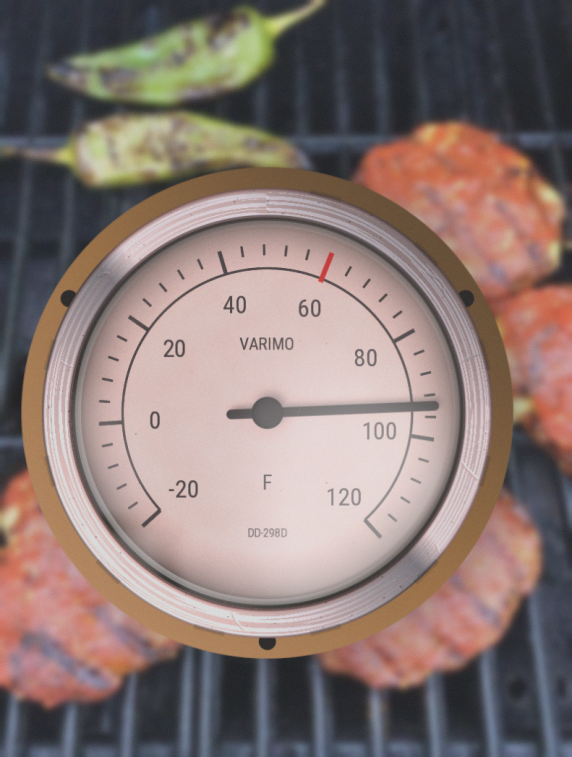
°F 94
